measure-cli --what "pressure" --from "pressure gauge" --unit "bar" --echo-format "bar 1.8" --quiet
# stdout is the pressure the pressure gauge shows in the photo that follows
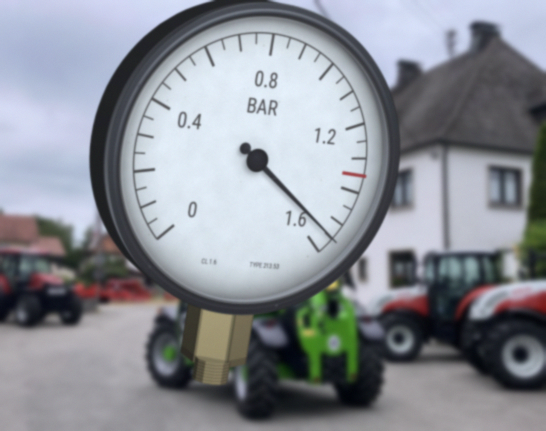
bar 1.55
